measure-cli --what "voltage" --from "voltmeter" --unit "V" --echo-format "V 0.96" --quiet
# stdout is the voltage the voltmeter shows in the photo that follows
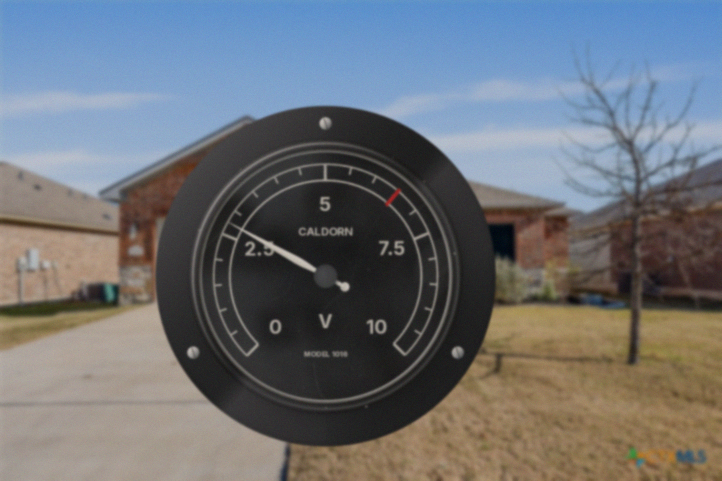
V 2.75
